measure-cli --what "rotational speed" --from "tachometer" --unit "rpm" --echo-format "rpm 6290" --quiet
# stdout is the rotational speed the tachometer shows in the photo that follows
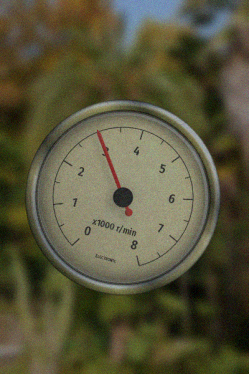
rpm 3000
